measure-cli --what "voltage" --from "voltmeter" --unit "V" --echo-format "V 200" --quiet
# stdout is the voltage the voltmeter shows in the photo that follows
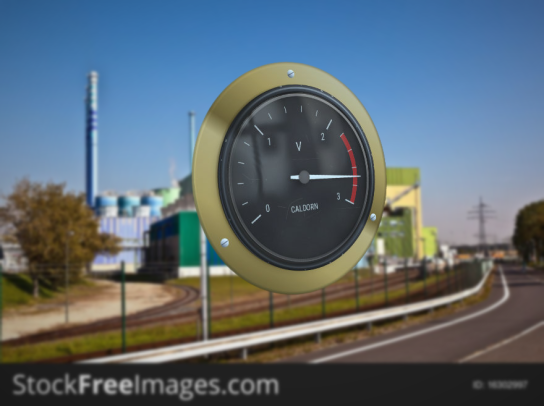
V 2.7
